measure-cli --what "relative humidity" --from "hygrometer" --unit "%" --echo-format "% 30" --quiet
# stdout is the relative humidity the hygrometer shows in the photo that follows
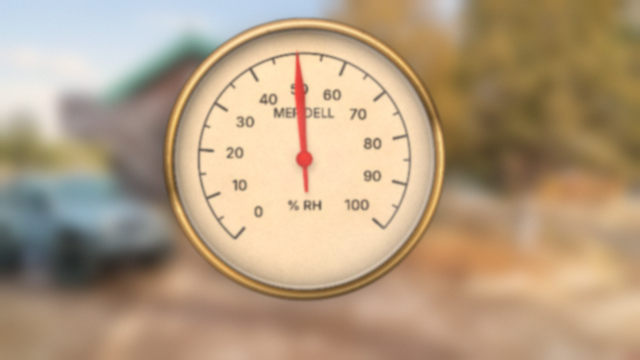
% 50
